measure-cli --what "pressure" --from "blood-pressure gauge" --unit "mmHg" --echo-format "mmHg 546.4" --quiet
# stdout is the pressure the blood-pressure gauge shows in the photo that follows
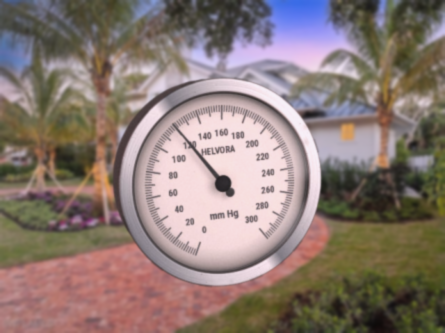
mmHg 120
